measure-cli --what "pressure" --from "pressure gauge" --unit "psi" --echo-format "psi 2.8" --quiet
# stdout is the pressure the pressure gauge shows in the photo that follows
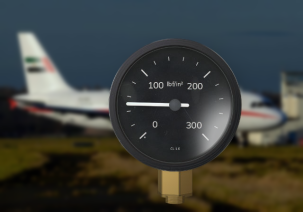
psi 50
